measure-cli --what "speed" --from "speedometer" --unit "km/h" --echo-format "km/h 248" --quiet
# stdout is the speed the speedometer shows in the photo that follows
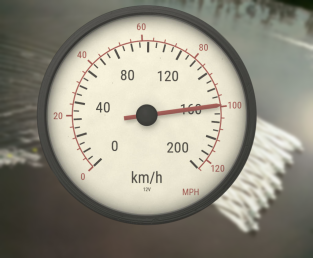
km/h 160
